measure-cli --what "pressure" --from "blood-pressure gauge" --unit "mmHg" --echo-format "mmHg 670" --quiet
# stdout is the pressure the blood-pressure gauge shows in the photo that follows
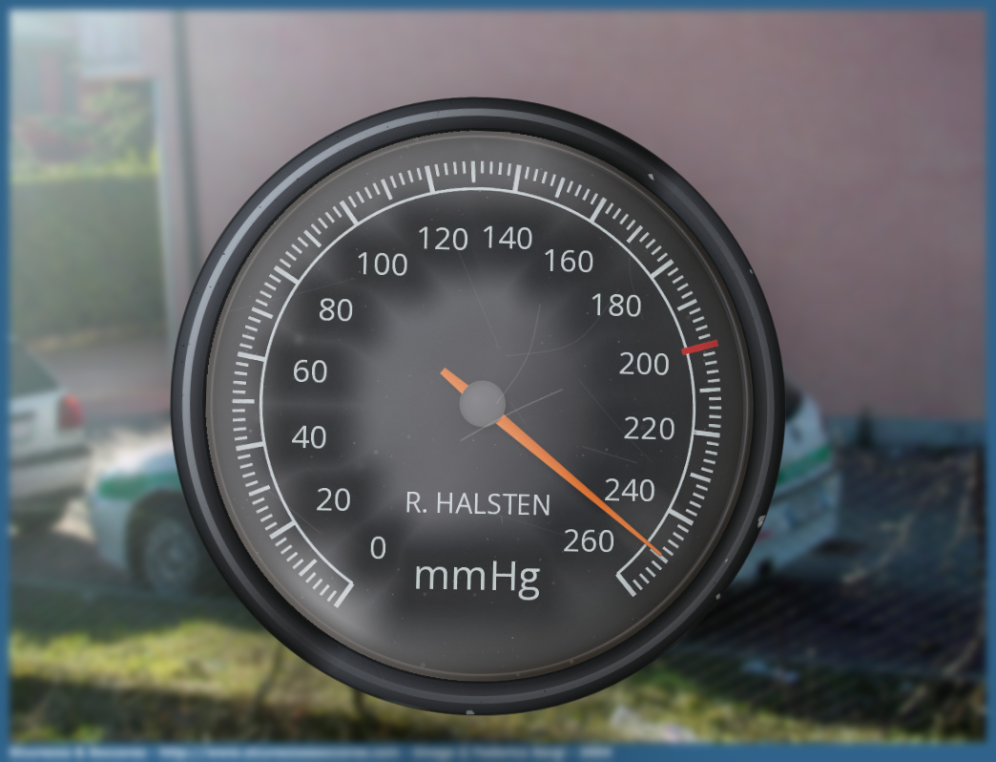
mmHg 250
